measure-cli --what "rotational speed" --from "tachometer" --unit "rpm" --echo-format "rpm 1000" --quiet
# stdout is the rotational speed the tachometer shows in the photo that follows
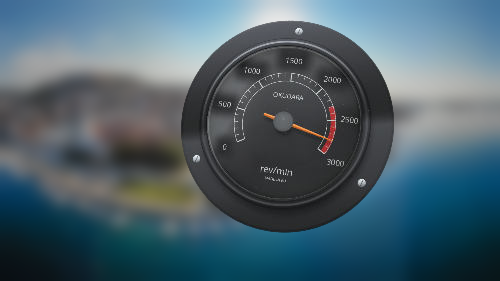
rpm 2800
